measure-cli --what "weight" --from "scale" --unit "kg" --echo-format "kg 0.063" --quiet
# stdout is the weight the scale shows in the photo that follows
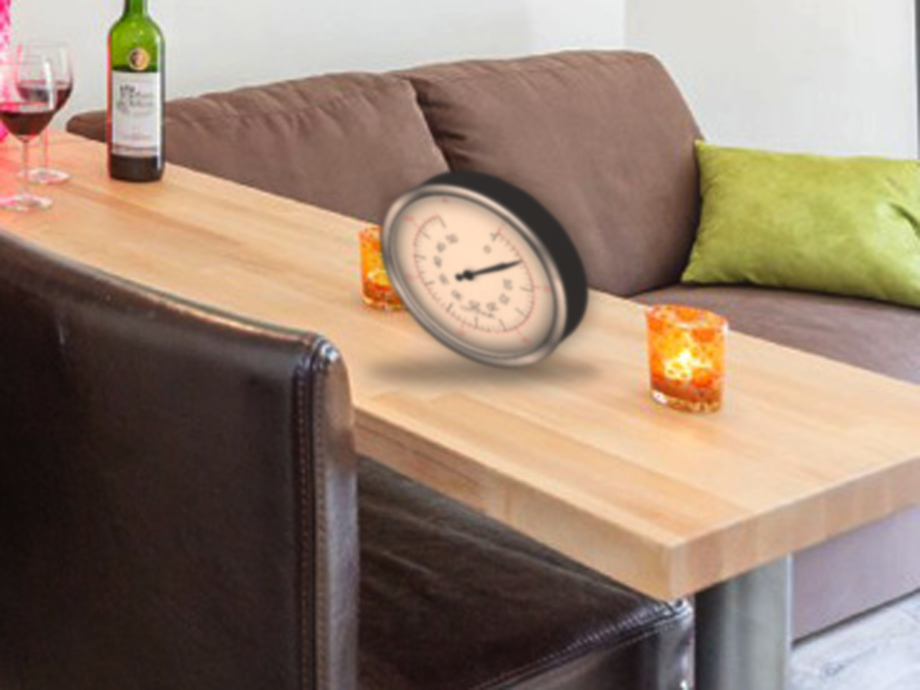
kg 5
